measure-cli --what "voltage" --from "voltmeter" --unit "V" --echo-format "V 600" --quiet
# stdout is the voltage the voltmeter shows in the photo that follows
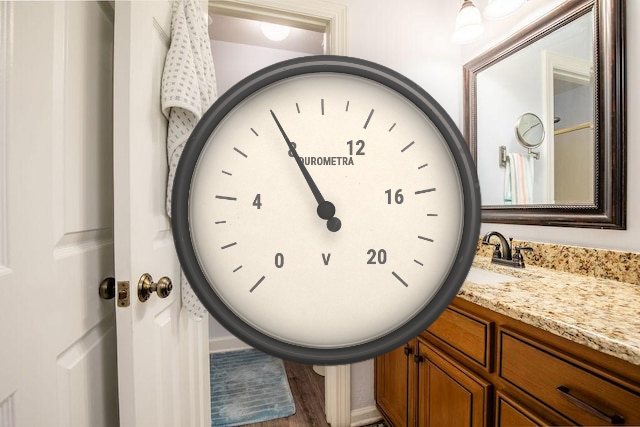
V 8
